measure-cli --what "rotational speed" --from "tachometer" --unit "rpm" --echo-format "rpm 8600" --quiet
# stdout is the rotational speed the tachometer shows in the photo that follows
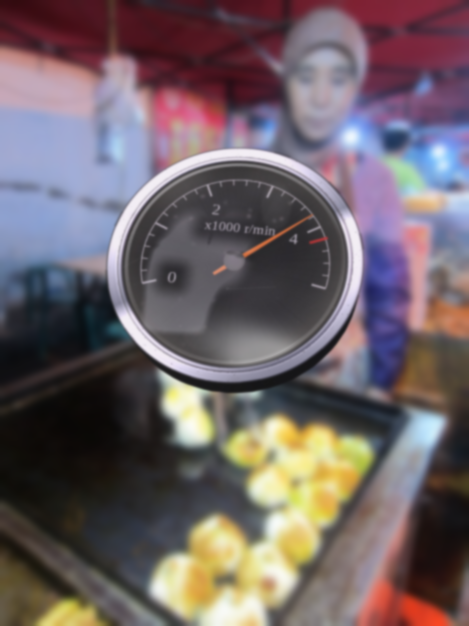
rpm 3800
